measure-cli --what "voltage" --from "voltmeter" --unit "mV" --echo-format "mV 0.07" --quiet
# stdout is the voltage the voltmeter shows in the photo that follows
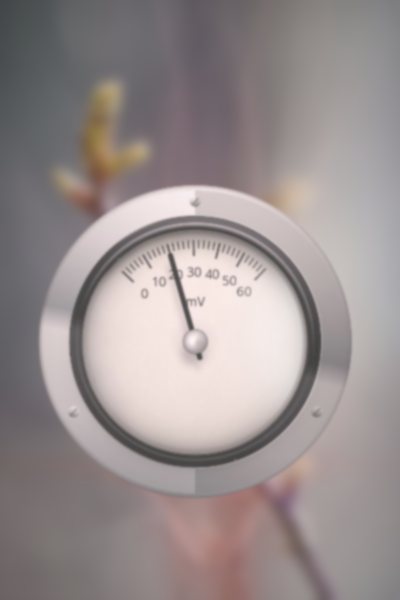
mV 20
